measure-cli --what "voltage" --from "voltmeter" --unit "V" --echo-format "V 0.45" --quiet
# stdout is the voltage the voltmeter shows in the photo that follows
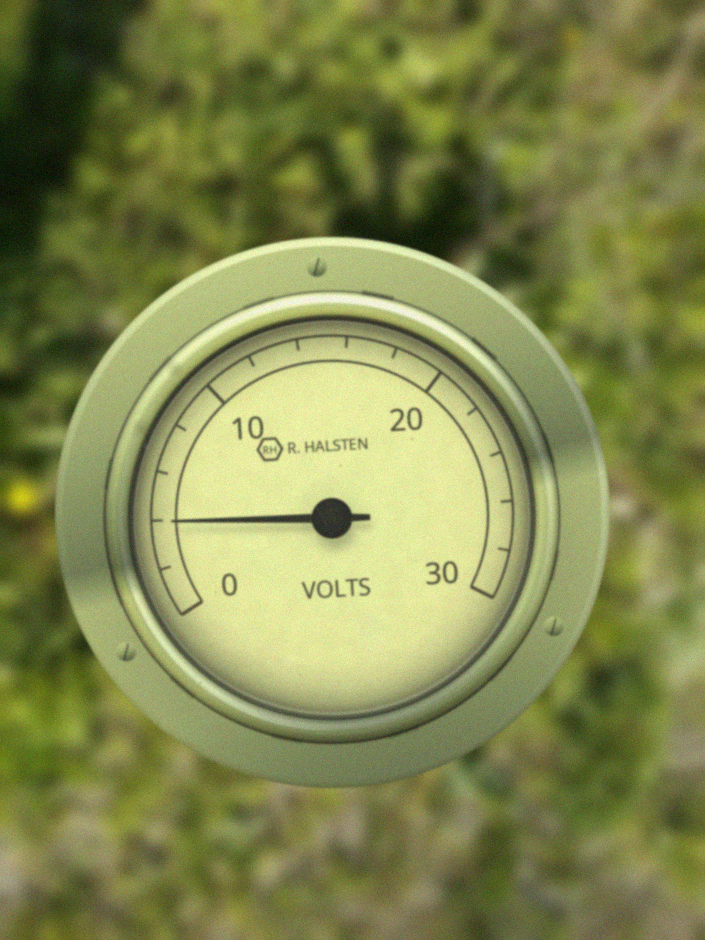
V 4
